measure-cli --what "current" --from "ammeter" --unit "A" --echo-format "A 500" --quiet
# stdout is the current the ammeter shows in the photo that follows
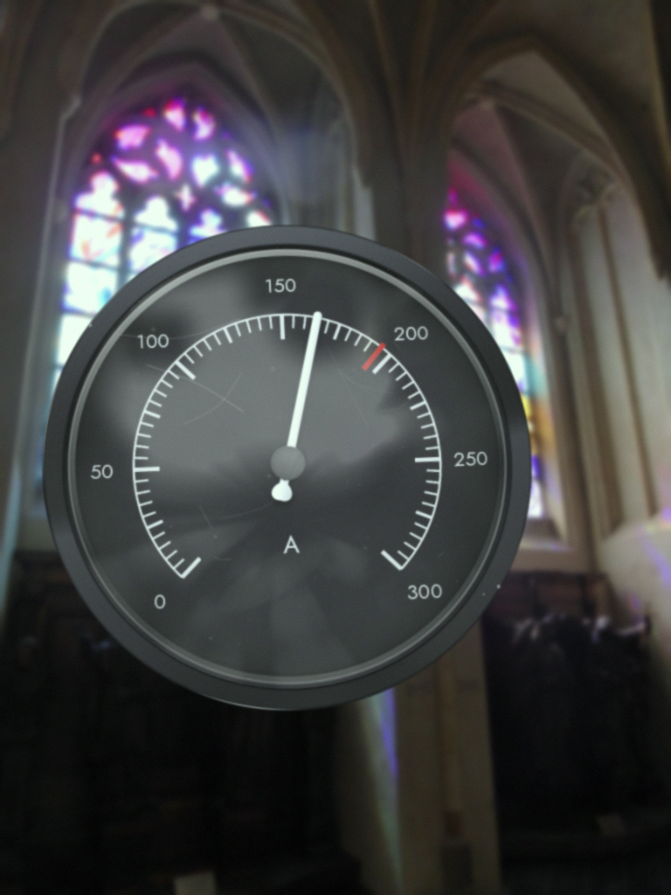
A 165
